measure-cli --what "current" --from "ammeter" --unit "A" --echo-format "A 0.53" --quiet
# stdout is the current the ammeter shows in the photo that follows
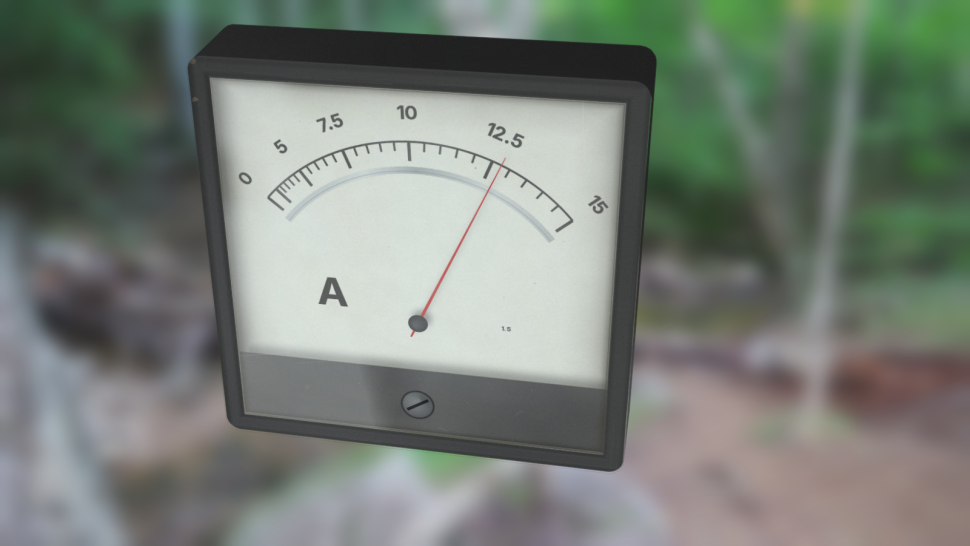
A 12.75
